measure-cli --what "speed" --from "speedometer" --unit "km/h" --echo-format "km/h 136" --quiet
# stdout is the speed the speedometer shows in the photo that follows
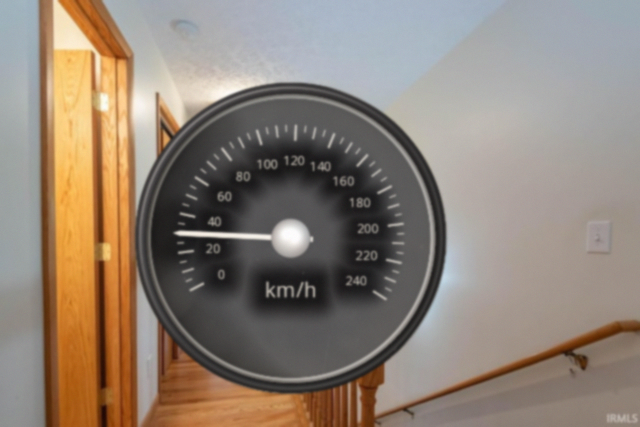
km/h 30
